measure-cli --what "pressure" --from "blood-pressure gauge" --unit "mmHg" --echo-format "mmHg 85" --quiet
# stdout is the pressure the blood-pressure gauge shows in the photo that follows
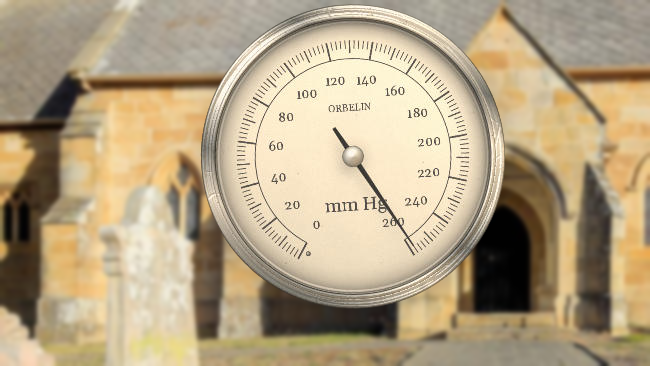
mmHg 258
